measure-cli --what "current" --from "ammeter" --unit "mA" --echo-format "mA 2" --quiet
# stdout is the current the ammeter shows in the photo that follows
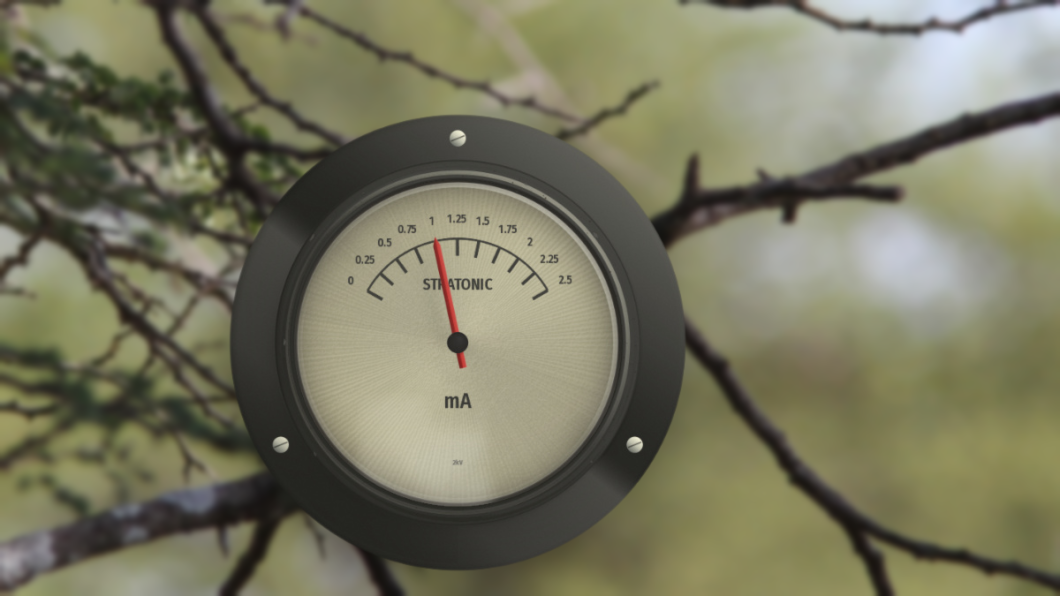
mA 1
